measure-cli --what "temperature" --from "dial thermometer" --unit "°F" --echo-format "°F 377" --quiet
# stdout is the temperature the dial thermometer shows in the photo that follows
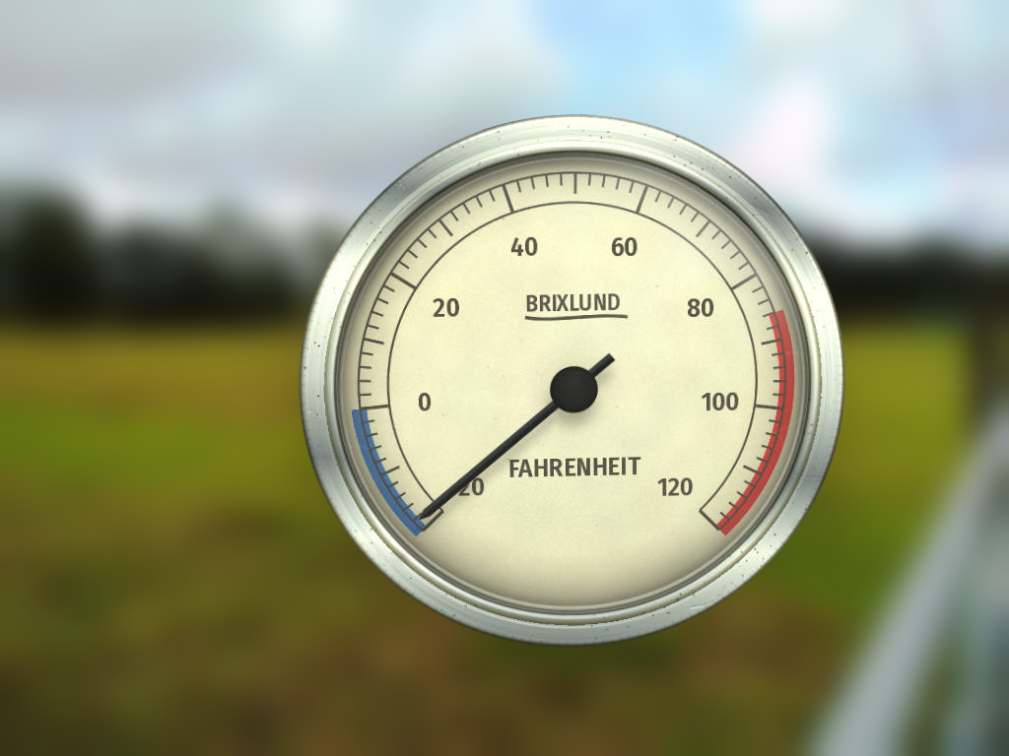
°F -18
